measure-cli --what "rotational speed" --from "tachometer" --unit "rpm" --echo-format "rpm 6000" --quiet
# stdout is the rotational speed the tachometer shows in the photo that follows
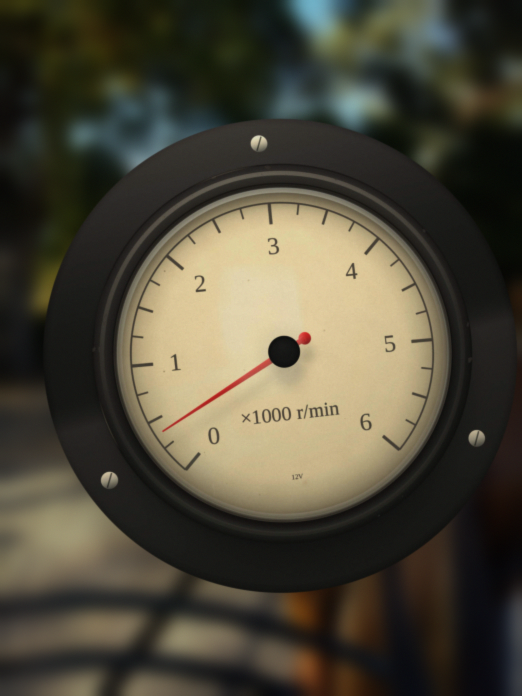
rpm 375
